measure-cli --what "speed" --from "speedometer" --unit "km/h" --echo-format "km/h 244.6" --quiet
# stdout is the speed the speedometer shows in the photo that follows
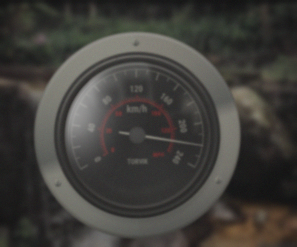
km/h 220
